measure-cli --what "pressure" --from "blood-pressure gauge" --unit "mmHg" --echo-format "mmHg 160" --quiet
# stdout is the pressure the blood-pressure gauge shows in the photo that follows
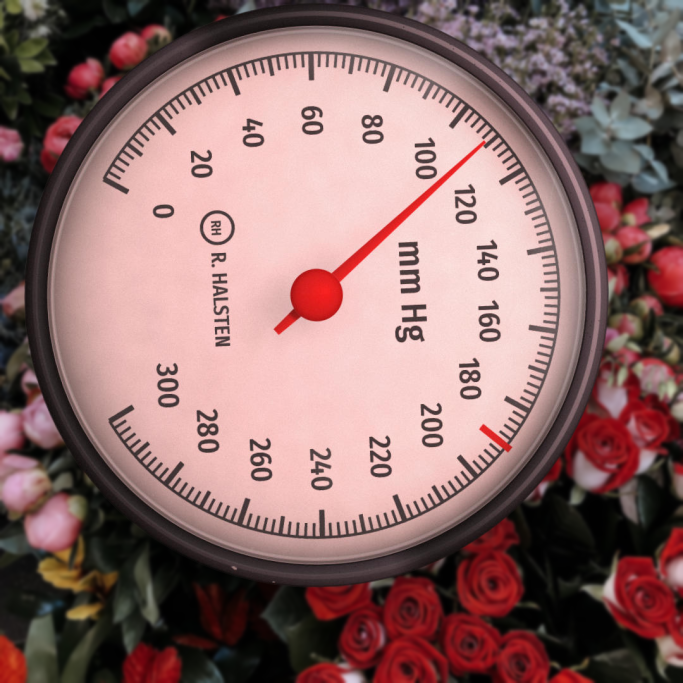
mmHg 109
